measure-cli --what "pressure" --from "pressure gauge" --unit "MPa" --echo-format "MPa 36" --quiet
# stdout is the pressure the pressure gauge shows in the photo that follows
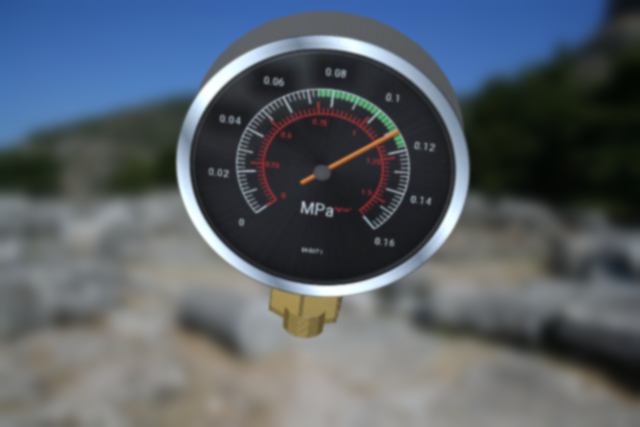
MPa 0.11
